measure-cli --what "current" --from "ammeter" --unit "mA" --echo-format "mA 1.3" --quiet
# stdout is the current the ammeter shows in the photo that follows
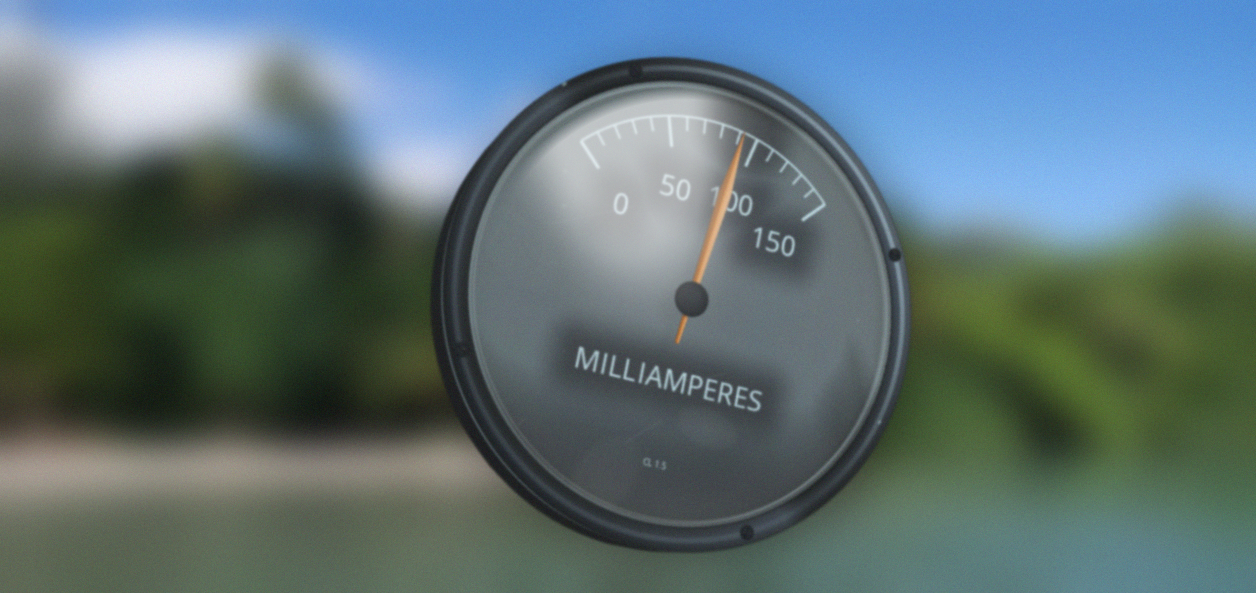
mA 90
